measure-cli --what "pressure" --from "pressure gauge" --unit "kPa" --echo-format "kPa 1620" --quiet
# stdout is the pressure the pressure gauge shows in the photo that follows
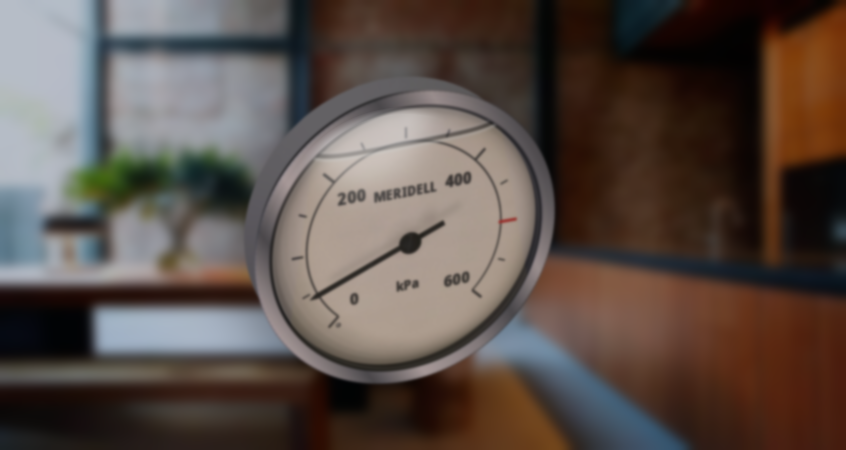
kPa 50
